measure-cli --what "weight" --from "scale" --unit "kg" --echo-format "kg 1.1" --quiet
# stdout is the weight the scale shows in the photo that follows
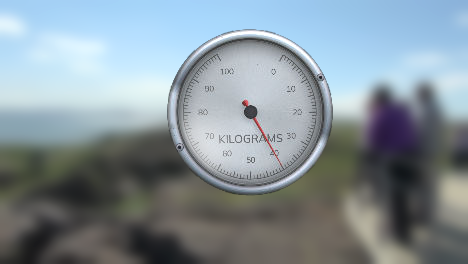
kg 40
